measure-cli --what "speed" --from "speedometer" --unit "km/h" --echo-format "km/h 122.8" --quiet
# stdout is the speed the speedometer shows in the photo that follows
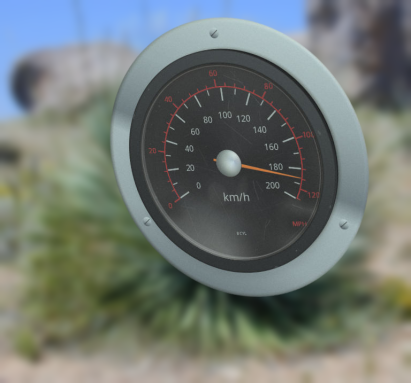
km/h 185
